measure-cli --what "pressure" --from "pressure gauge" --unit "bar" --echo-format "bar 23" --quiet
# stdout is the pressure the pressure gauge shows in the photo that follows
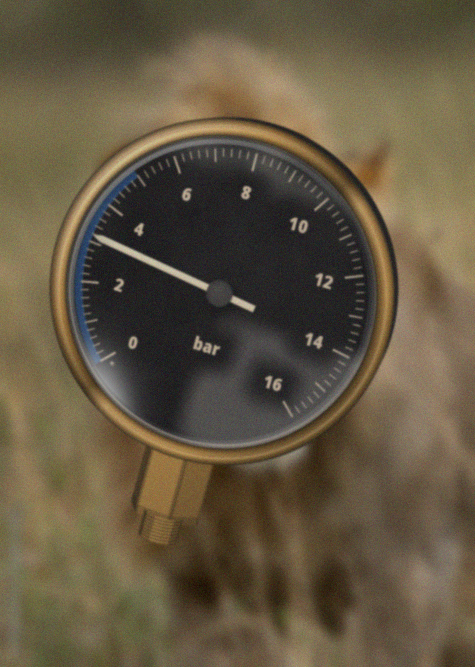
bar 3.2
